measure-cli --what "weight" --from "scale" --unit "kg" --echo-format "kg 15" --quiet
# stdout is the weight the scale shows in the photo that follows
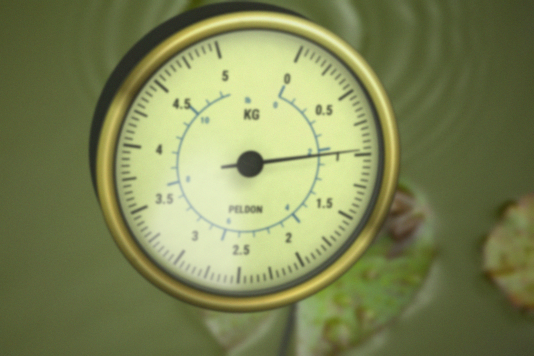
kg 0.95
